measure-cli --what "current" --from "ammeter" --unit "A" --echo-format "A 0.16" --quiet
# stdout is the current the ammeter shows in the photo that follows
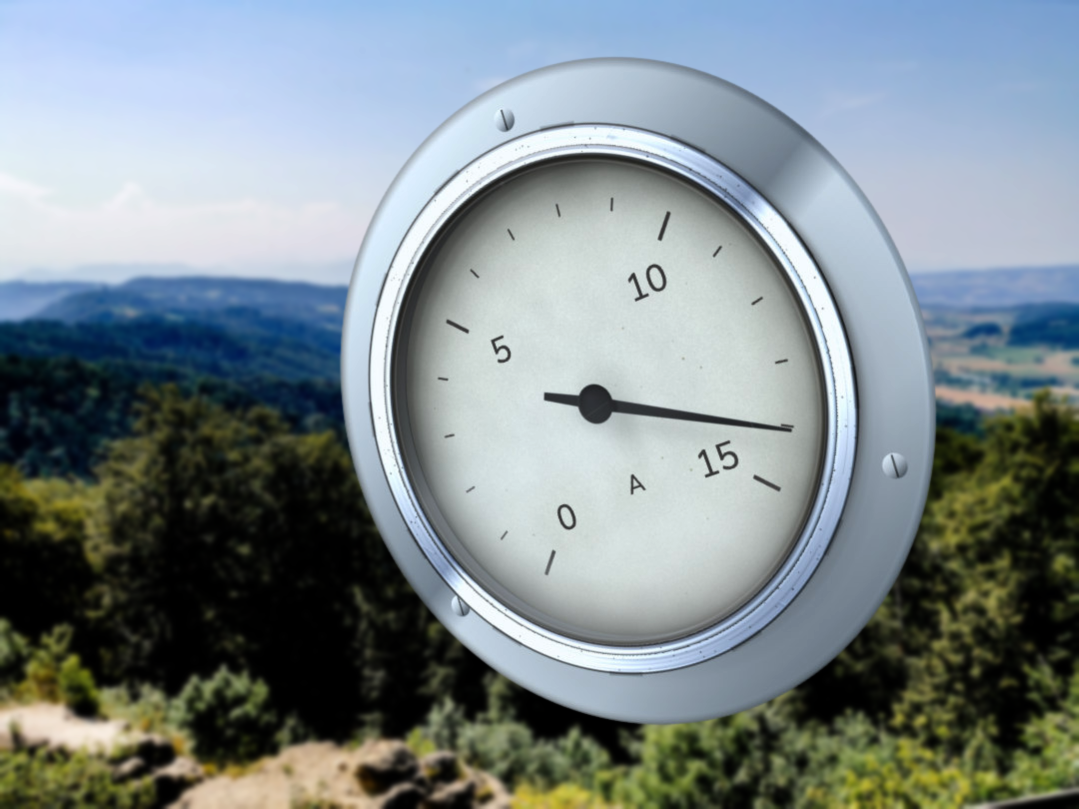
A 14
